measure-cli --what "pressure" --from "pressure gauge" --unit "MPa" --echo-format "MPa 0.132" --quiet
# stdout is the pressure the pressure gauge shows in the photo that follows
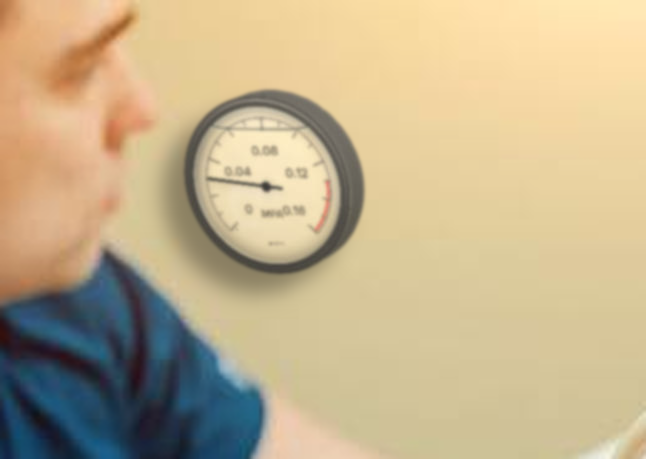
MPa 0.03
